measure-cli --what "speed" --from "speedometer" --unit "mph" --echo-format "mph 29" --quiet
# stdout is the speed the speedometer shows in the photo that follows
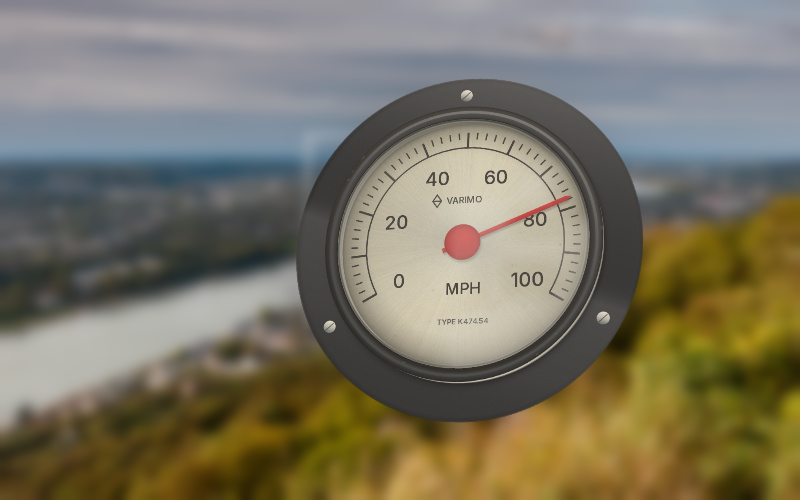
mph 78
